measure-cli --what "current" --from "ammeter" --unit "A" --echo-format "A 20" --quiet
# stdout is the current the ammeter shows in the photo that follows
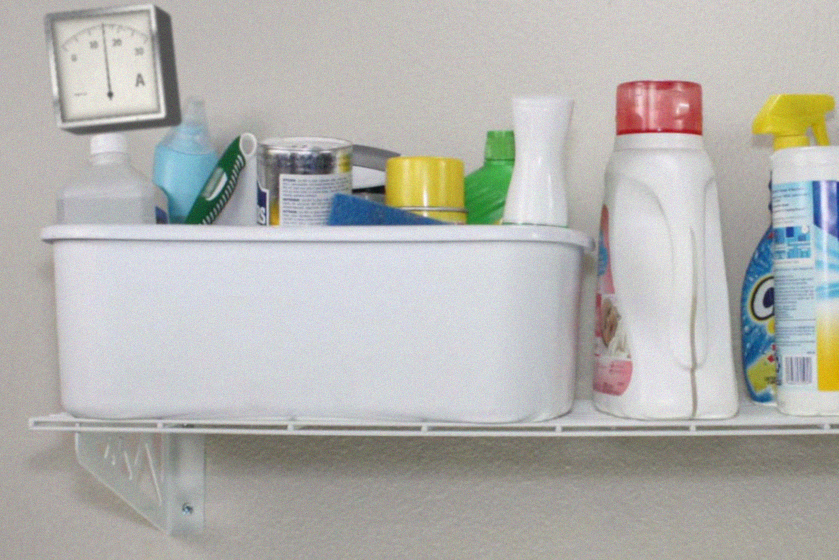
A 15
